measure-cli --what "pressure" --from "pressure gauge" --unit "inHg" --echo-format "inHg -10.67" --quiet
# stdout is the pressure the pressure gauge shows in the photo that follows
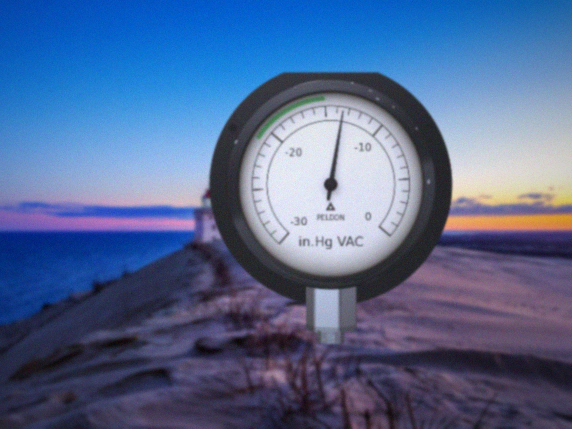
inHg -13.5
